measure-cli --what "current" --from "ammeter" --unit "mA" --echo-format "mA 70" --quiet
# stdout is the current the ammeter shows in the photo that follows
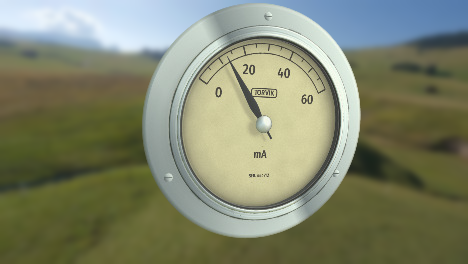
mA 12.5
